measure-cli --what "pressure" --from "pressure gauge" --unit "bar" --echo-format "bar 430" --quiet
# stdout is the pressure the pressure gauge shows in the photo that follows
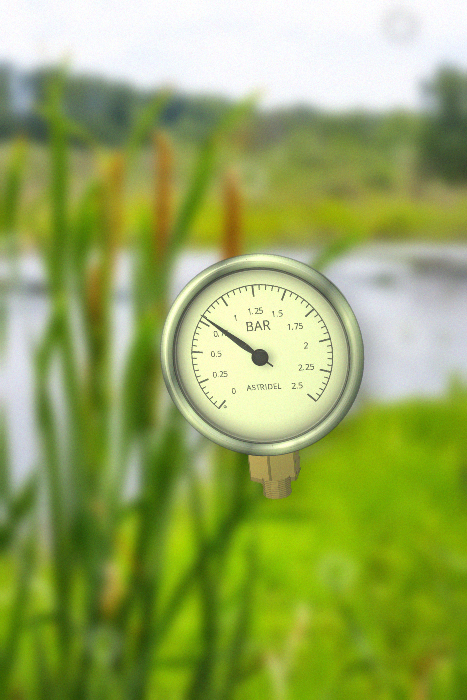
bar 0.8
